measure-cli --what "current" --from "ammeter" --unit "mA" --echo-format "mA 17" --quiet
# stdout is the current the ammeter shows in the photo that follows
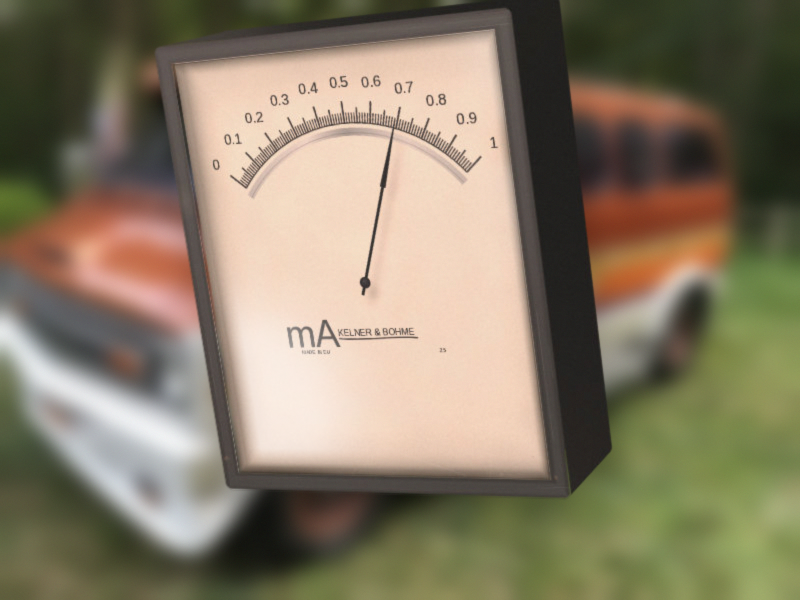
mA 0.7
